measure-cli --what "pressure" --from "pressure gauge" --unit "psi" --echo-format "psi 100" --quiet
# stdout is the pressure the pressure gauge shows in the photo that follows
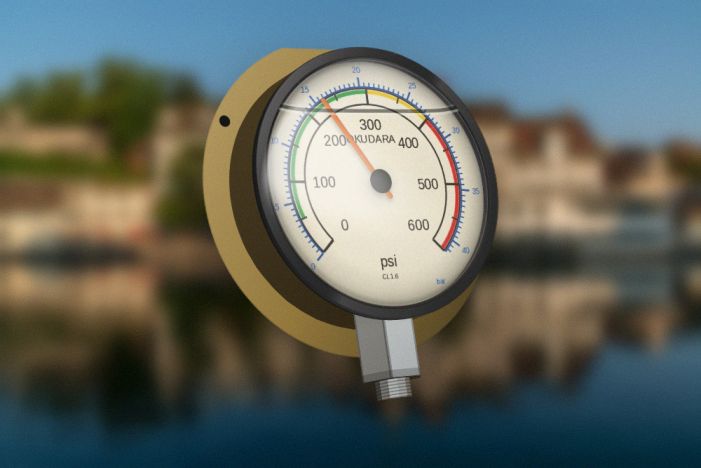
psi 225
